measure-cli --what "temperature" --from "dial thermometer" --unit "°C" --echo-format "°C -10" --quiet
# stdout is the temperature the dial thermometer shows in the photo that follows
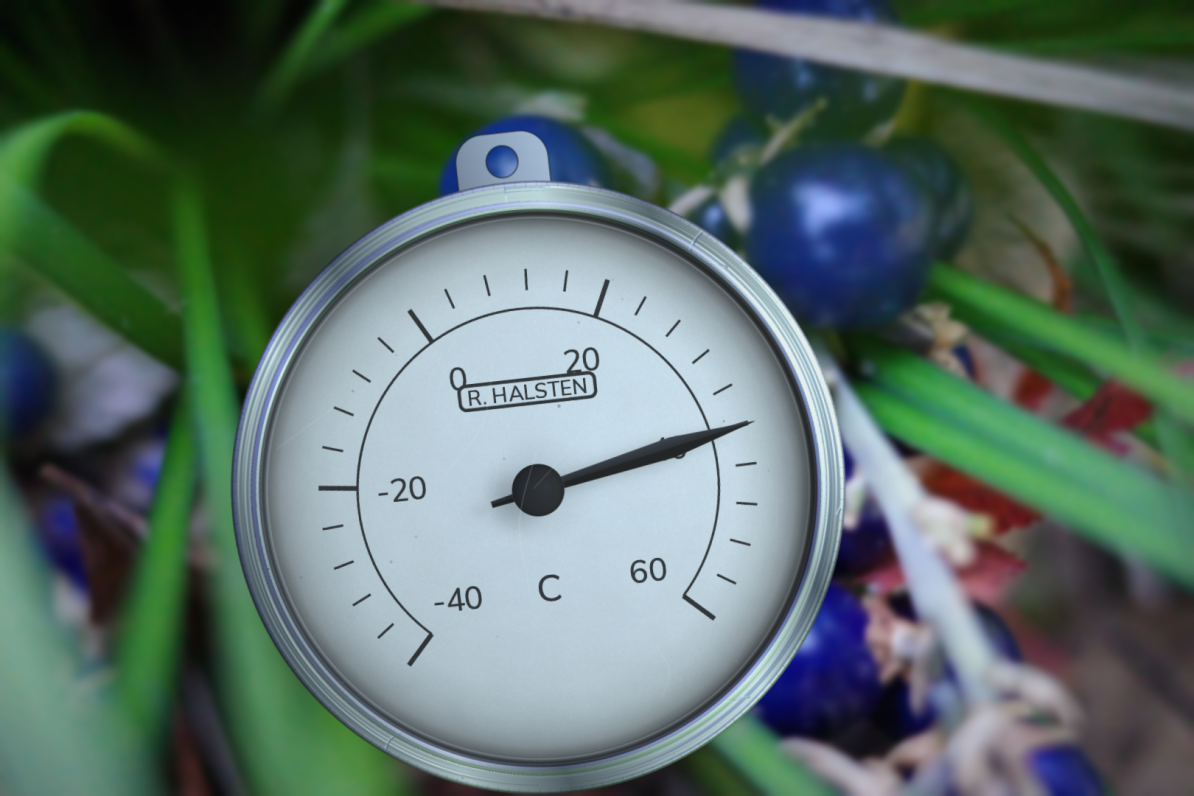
°C 40
